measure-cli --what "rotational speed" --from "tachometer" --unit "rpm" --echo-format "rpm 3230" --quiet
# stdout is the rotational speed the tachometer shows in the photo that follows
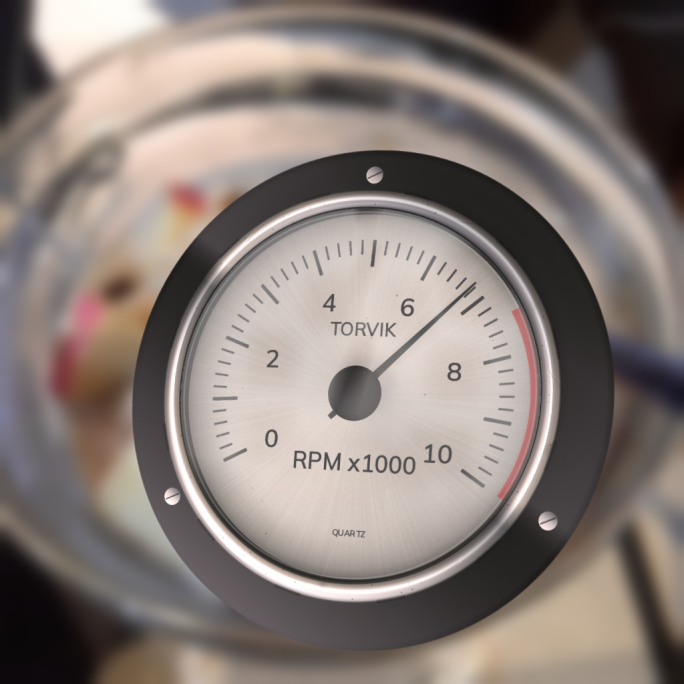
rpm 6800
